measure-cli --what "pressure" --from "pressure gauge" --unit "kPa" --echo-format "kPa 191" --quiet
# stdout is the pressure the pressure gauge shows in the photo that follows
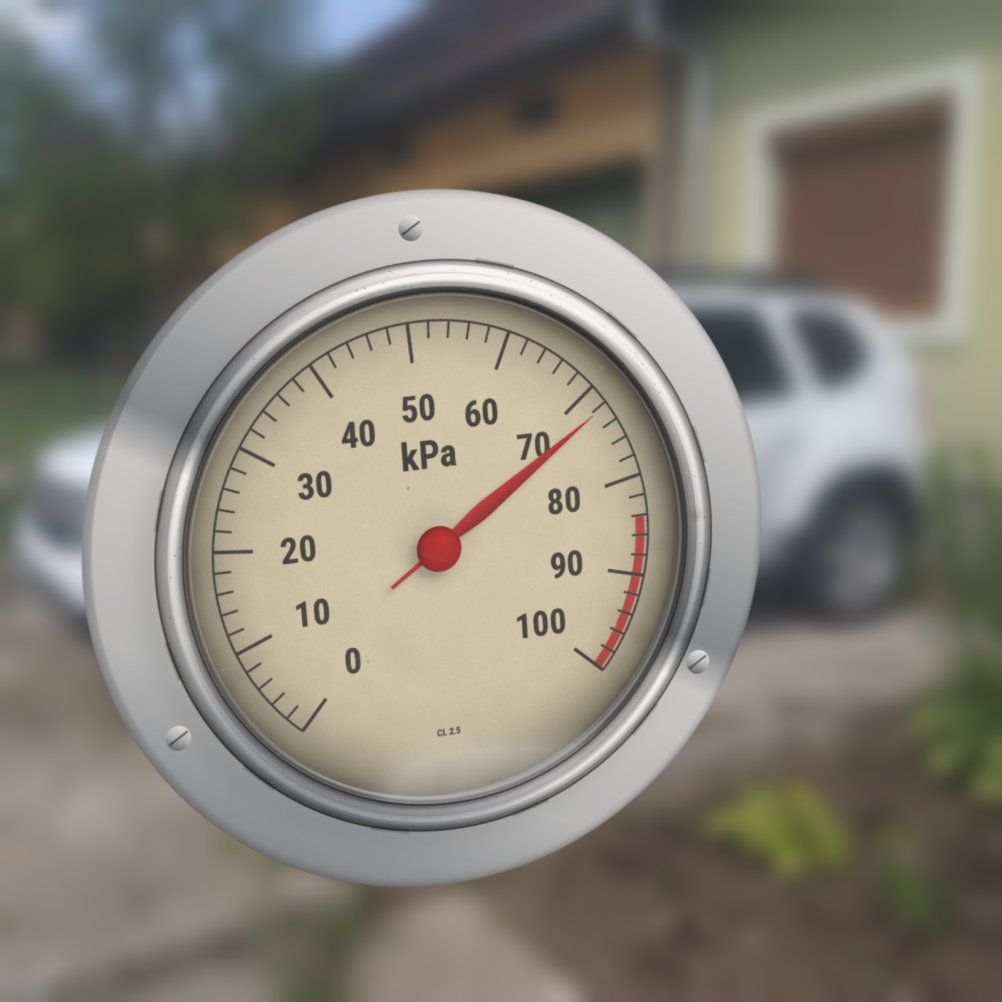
kPa 72
